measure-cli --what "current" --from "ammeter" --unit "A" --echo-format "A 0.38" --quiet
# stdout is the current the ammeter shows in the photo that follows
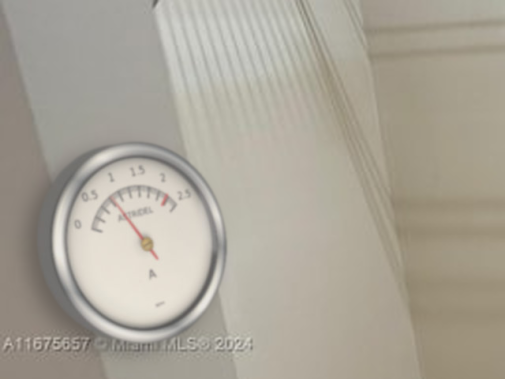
A 0.75
